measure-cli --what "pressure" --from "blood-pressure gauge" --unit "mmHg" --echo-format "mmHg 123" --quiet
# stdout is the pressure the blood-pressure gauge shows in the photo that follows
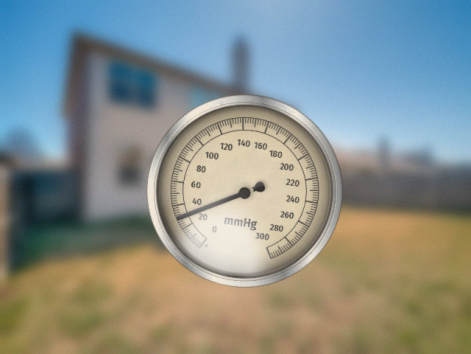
mmHg 30
